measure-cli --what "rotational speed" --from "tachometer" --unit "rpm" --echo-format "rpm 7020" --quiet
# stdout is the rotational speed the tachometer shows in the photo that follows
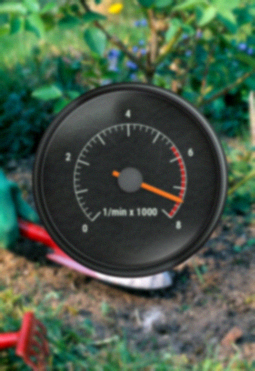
rpm 7400
